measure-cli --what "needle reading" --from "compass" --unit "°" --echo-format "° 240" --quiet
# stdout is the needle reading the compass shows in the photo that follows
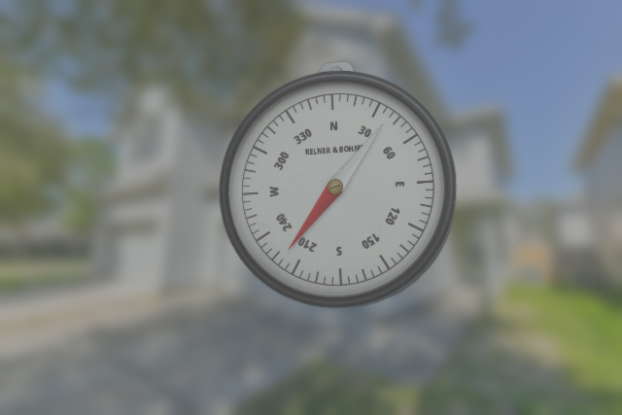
° 220
